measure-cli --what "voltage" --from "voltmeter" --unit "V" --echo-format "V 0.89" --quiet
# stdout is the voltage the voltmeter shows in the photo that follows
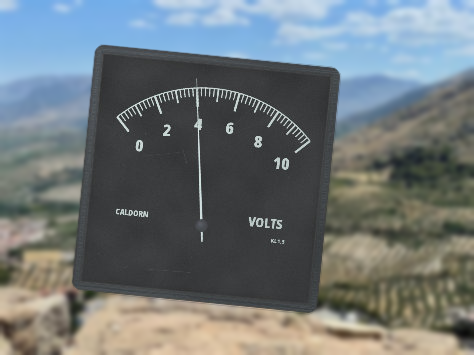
V 4
